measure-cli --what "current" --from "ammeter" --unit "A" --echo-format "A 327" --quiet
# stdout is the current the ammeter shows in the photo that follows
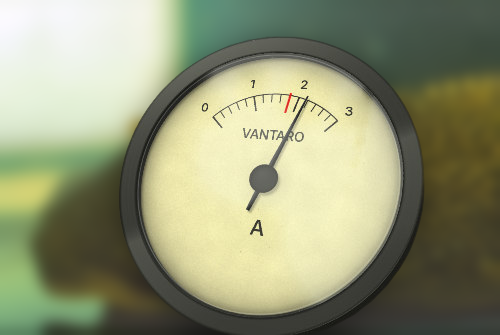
A 2.2
